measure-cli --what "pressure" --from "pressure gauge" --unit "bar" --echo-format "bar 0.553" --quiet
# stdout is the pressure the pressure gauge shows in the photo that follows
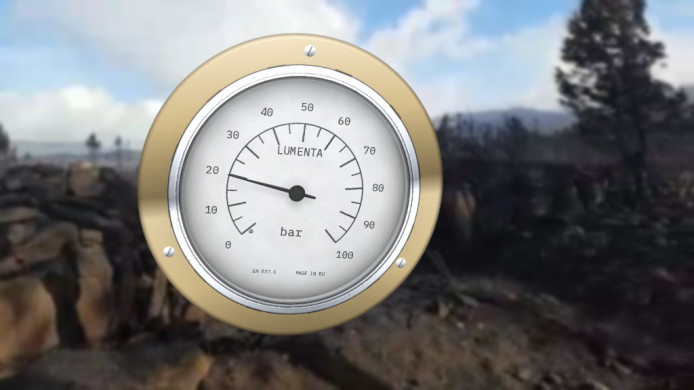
bar 20
